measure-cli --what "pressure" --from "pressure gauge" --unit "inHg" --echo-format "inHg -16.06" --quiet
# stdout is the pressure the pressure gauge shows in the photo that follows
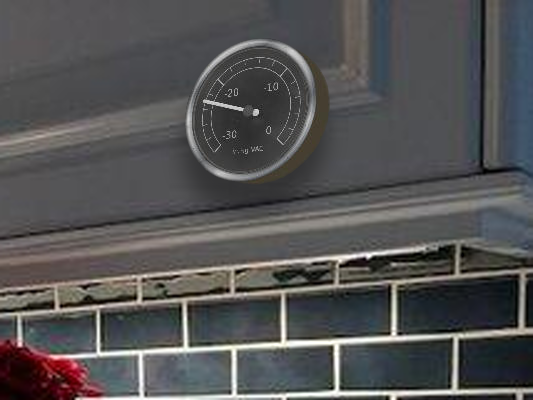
inHg -23
